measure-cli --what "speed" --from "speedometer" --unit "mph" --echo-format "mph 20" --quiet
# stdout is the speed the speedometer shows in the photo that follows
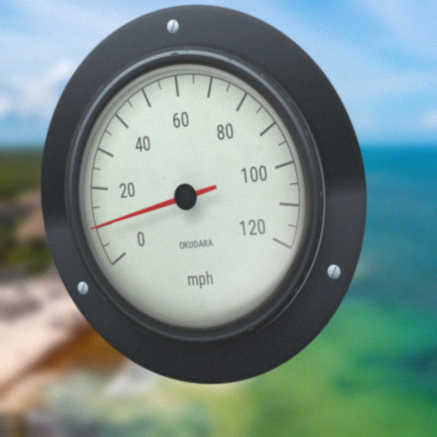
mph 10
